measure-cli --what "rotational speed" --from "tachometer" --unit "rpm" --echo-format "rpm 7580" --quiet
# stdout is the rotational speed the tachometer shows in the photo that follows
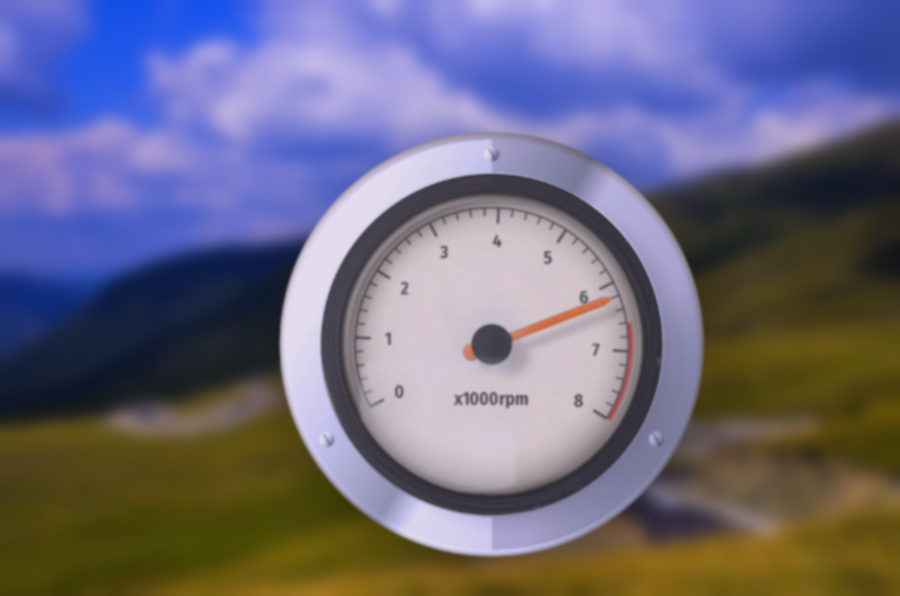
rpm 6200
